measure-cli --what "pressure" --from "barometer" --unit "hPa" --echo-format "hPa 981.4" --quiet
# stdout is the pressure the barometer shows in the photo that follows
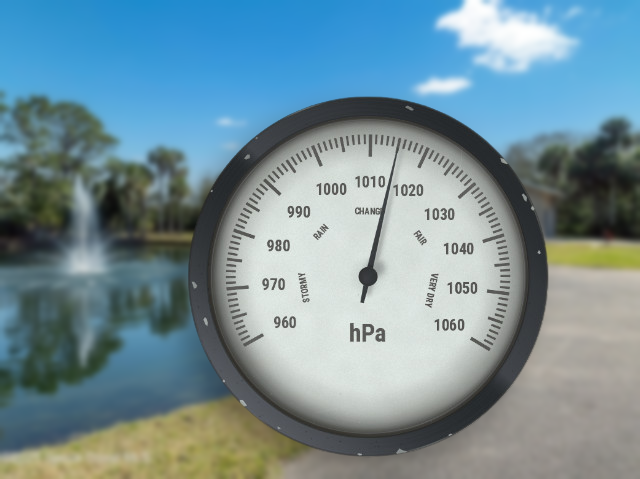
hPa 1015
